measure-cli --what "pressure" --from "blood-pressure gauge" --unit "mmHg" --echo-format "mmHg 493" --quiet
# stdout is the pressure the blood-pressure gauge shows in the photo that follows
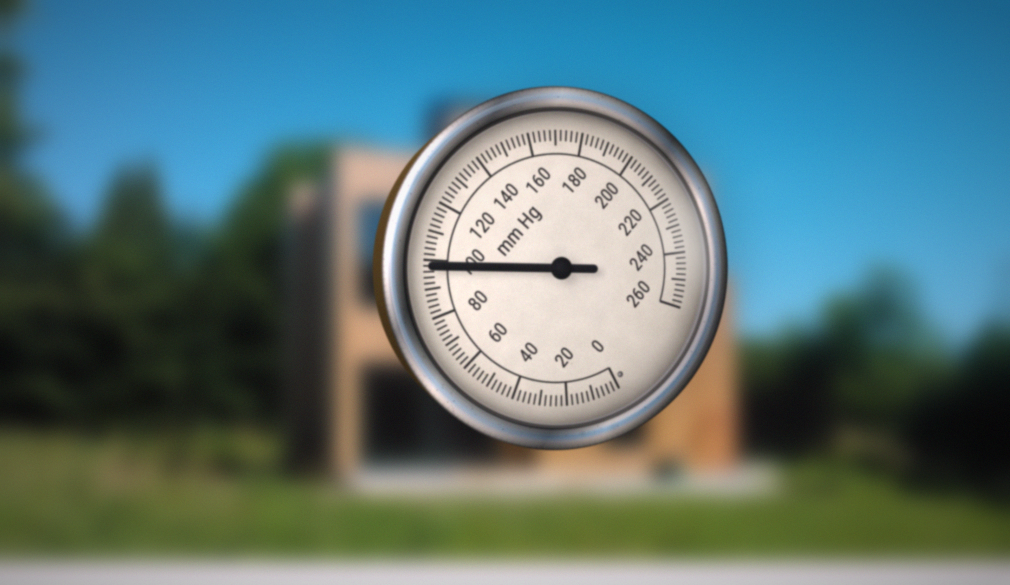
mmHg 98
